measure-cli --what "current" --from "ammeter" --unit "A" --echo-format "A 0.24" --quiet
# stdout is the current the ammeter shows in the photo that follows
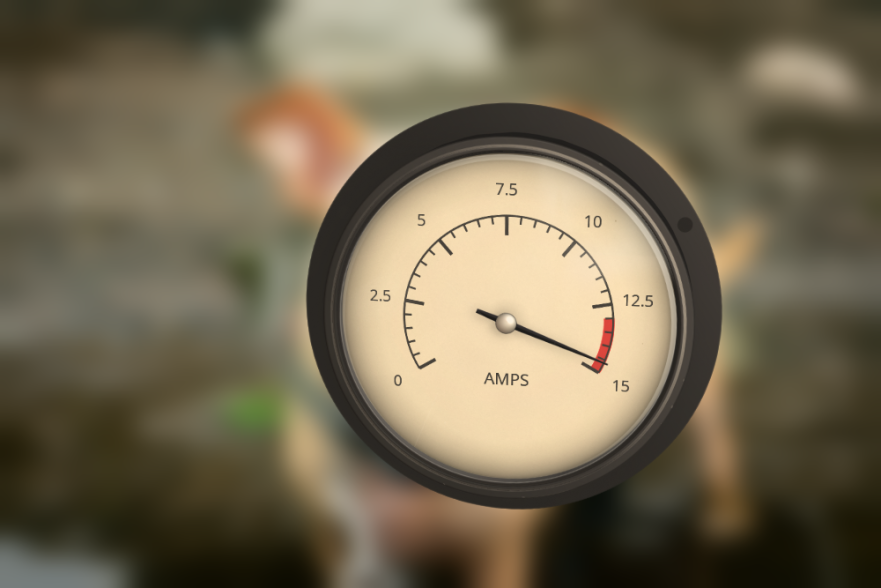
A 14.5
